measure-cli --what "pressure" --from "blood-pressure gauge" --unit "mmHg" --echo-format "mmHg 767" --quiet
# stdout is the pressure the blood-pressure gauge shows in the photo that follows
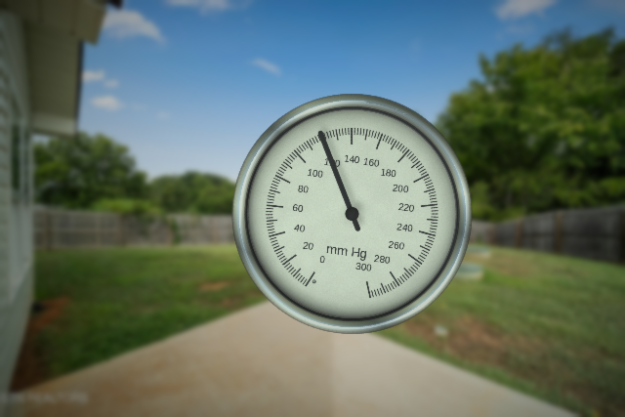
mmHg 120
